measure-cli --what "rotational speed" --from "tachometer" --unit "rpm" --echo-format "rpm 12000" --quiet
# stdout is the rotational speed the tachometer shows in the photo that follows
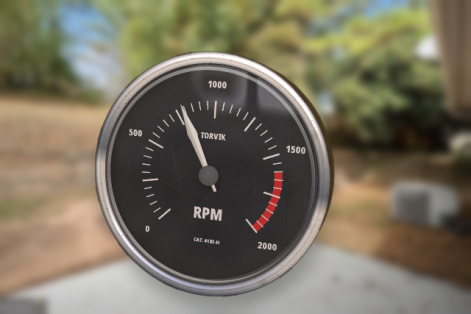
rpm 800
